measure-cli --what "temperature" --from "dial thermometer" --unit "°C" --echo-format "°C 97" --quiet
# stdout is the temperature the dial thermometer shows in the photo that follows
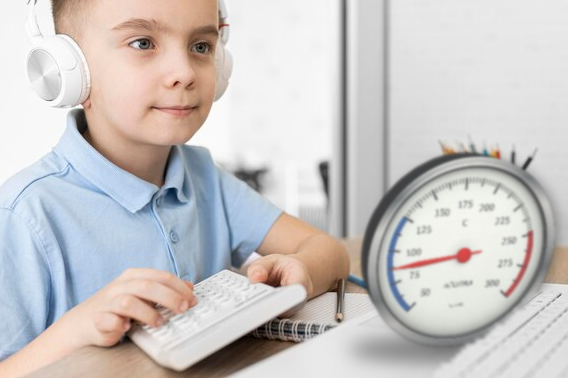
°C 87.5
